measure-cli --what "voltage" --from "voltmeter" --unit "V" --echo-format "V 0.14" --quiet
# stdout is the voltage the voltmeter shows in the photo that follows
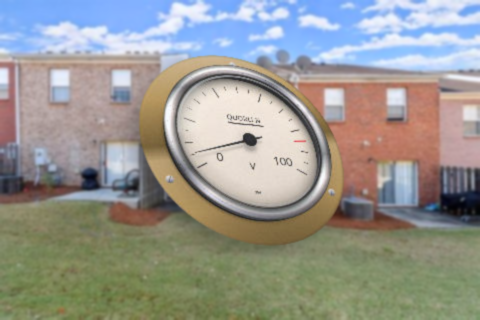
V 5
